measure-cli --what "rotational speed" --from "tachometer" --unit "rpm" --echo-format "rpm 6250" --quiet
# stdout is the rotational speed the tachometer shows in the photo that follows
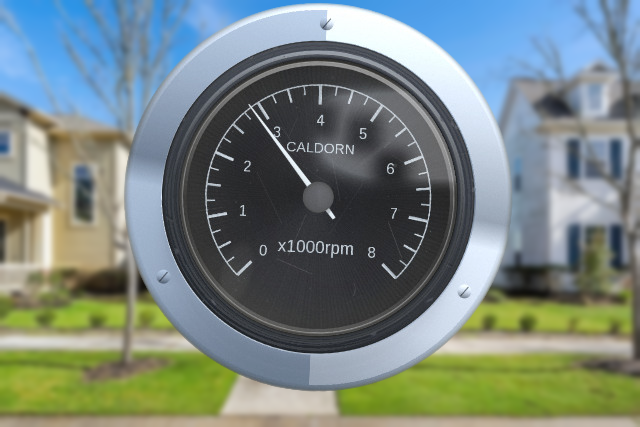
rpm 2875
